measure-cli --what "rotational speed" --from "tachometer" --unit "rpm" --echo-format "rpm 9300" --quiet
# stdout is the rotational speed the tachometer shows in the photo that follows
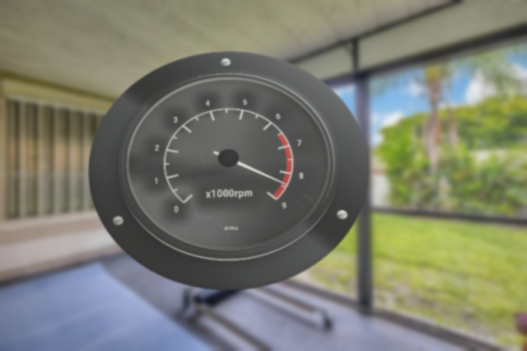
rpm 8500
